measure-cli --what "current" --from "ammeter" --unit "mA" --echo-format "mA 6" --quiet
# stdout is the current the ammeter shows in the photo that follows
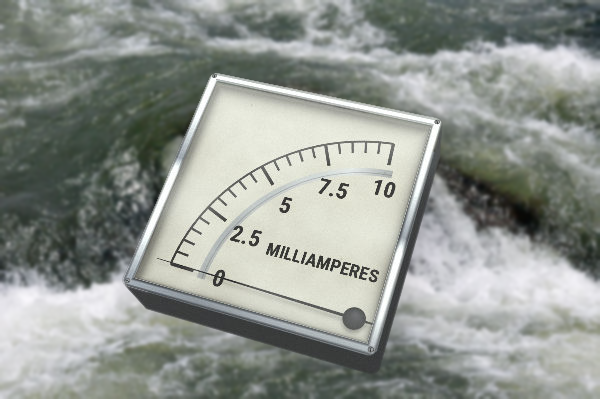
mA 0
